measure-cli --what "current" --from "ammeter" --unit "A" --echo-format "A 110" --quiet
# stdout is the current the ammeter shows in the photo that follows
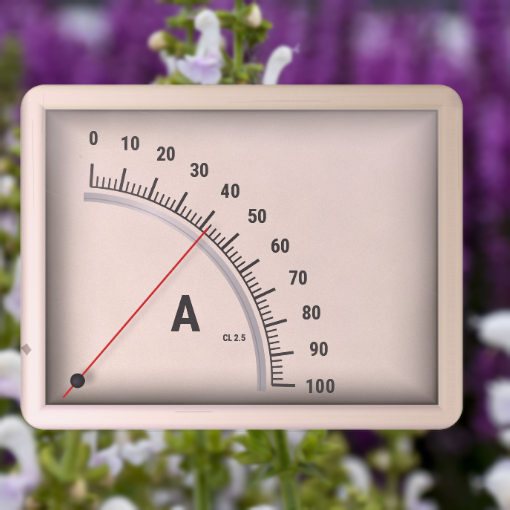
A 42
